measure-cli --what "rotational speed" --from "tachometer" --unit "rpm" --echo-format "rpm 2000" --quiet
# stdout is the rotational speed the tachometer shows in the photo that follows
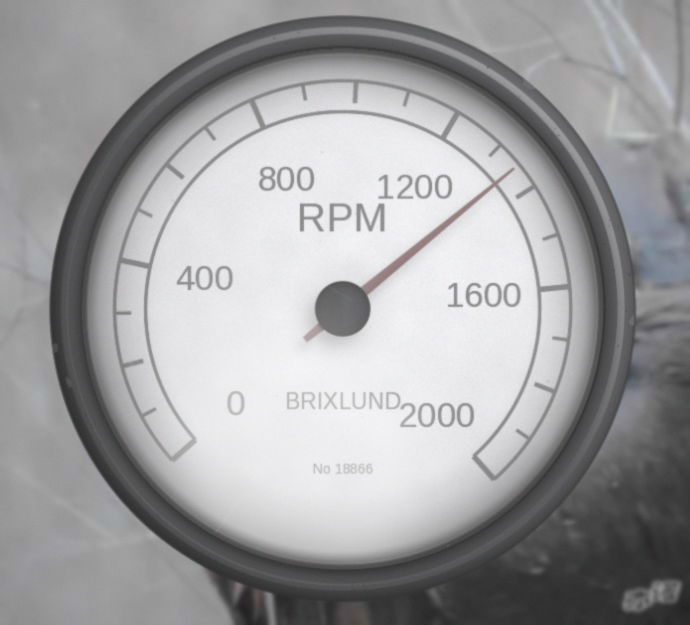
rpm 1350
